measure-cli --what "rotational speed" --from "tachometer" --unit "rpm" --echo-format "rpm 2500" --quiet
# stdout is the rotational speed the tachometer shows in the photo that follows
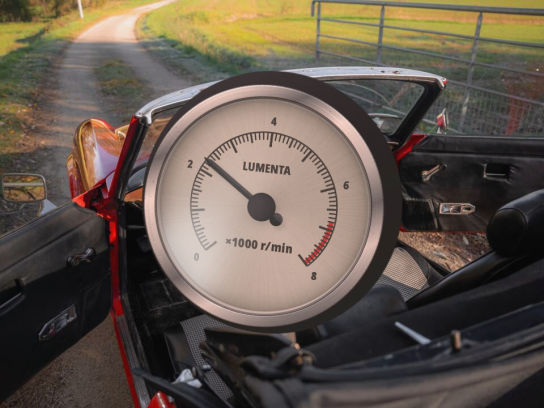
rpm 2300
